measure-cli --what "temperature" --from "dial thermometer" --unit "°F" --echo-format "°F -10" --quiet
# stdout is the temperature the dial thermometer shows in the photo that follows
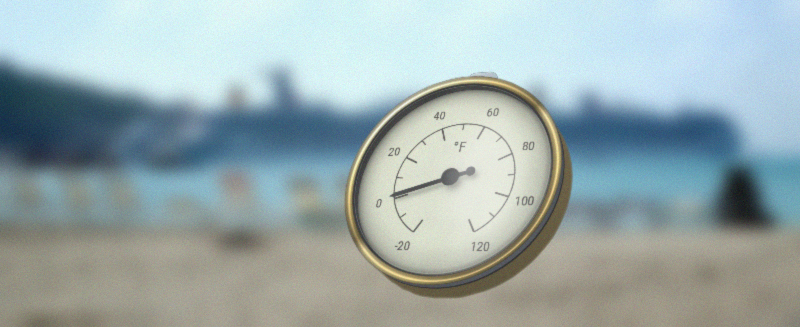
°F 0
